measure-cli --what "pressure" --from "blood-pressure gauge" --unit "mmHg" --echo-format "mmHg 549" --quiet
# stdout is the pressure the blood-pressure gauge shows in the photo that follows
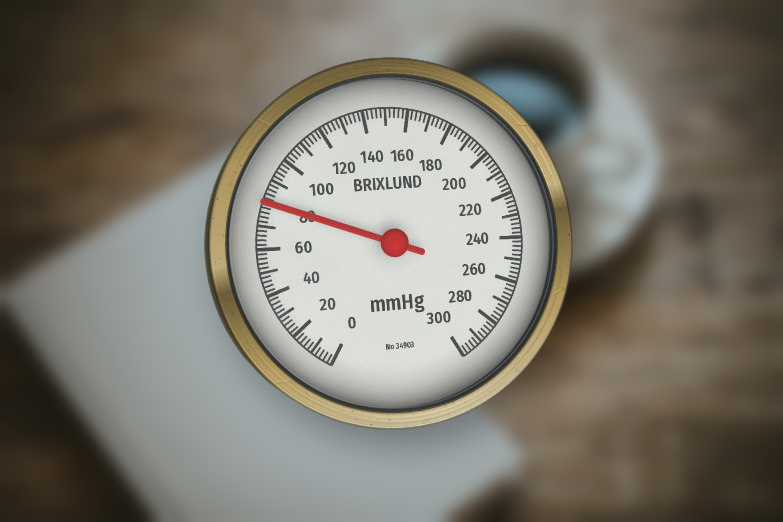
mmHg 80
